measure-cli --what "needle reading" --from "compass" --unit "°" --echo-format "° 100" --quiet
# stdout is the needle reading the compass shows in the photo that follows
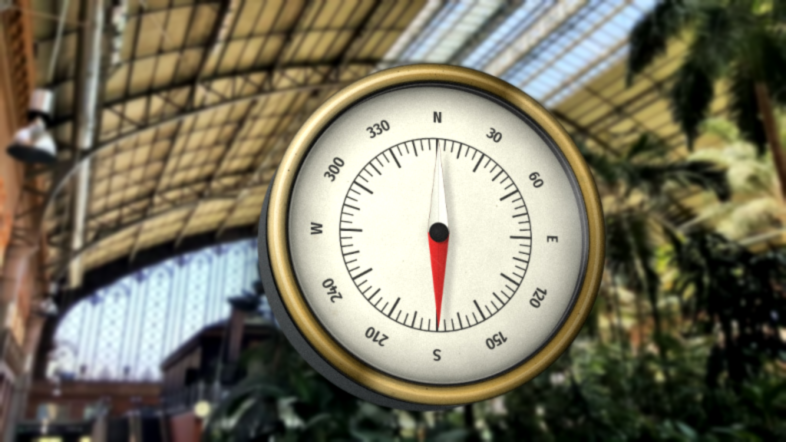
° 180
